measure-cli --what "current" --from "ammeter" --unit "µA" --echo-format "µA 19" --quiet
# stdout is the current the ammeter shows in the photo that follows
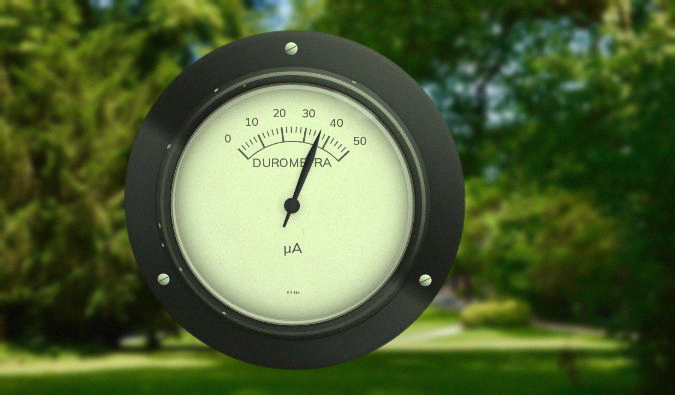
µA 36
